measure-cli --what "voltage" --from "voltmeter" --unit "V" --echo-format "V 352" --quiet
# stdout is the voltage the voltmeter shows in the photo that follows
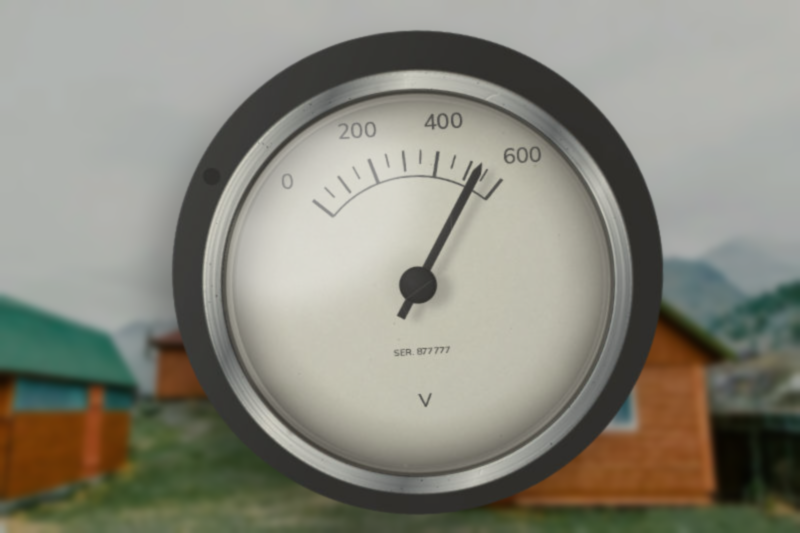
V 525
